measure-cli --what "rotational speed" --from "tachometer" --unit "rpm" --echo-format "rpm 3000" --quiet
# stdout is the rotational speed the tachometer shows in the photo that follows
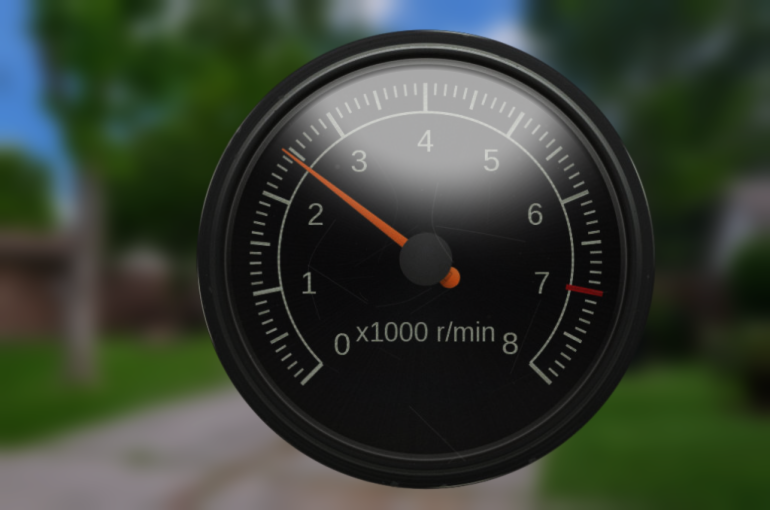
rpm 2450
